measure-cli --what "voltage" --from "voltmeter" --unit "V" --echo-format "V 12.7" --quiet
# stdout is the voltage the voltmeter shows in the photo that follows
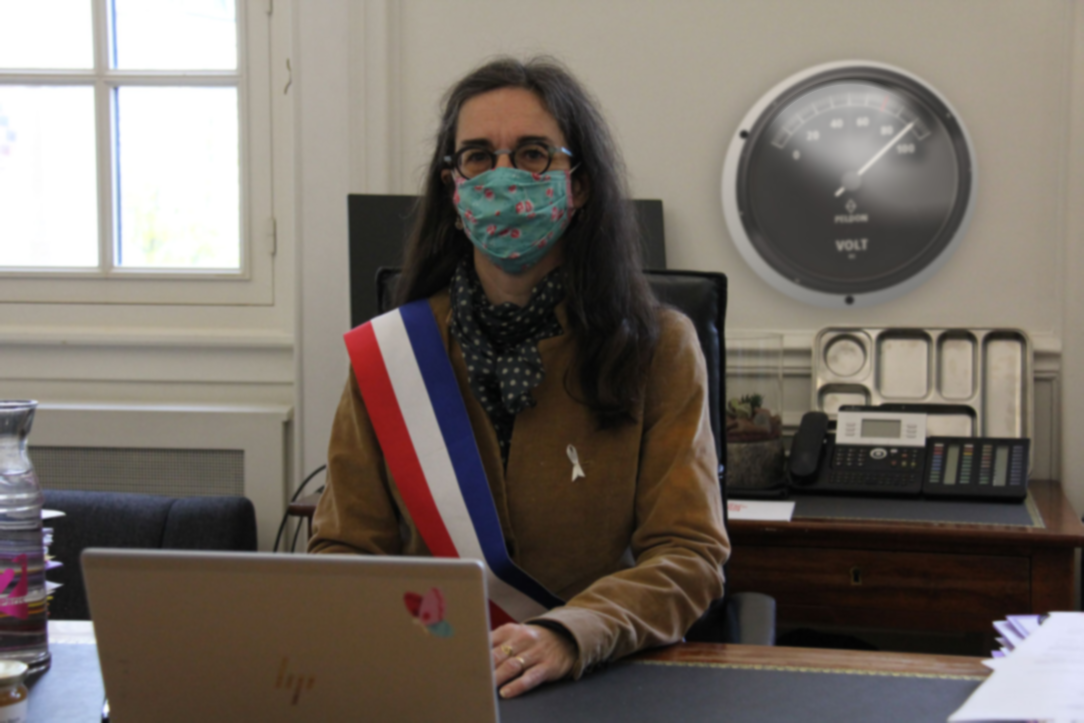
V 90
